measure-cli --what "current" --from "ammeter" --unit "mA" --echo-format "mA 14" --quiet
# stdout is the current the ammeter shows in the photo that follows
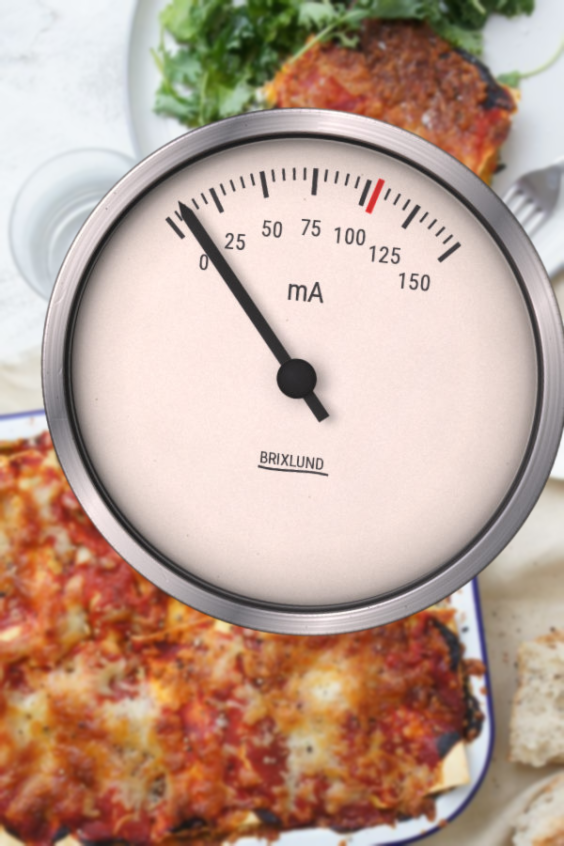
mA 10
